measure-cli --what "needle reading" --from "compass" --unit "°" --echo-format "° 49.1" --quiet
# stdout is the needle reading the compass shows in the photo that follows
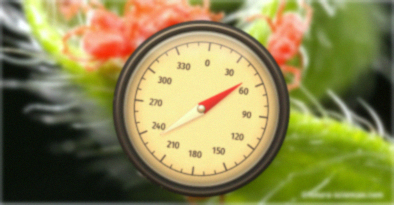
° 50
